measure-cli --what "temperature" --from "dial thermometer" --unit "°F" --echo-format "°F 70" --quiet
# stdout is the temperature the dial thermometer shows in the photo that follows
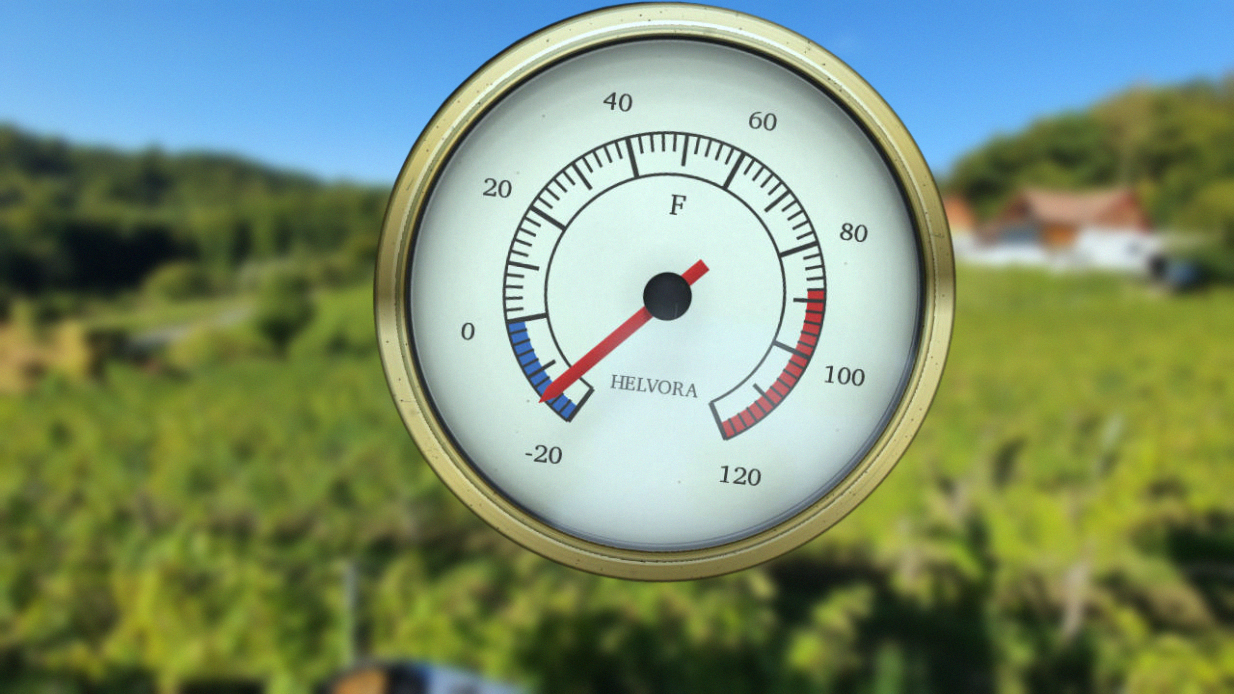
°F -14
